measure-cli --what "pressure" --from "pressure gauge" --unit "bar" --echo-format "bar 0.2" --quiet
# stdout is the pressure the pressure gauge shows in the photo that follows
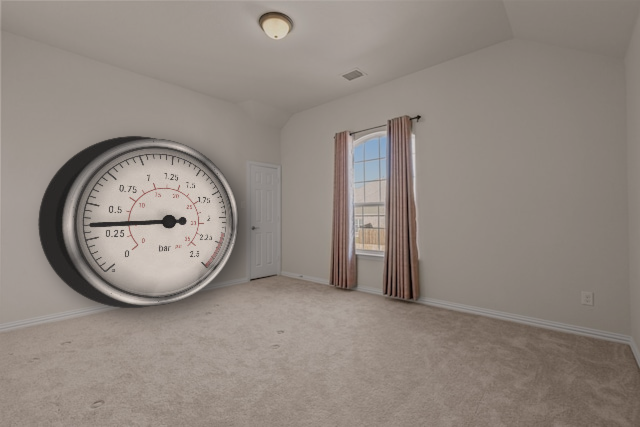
bar 0.35
